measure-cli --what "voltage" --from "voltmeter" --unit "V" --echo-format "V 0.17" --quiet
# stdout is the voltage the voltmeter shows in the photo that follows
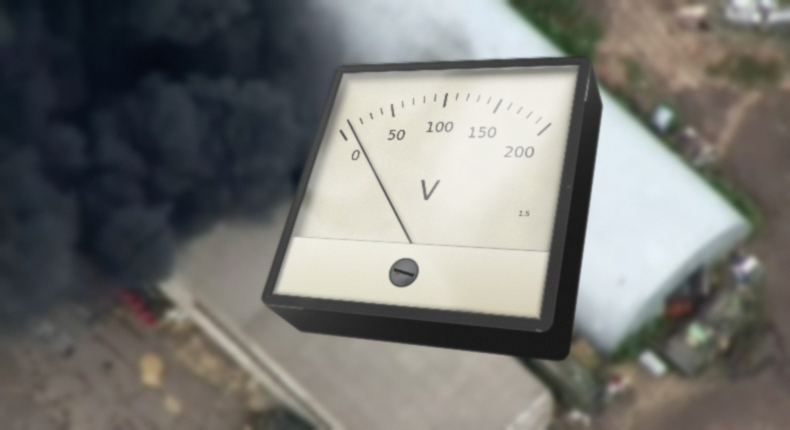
V 10
